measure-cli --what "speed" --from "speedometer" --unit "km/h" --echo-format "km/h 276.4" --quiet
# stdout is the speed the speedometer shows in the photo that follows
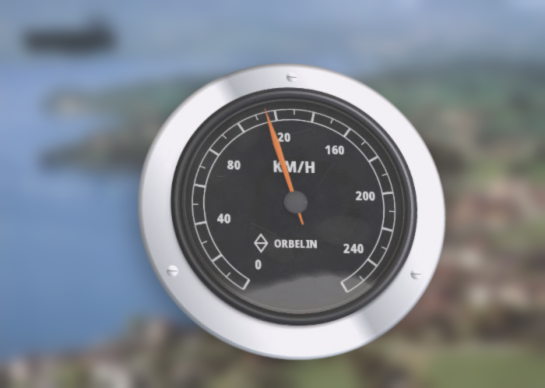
km/h 115
